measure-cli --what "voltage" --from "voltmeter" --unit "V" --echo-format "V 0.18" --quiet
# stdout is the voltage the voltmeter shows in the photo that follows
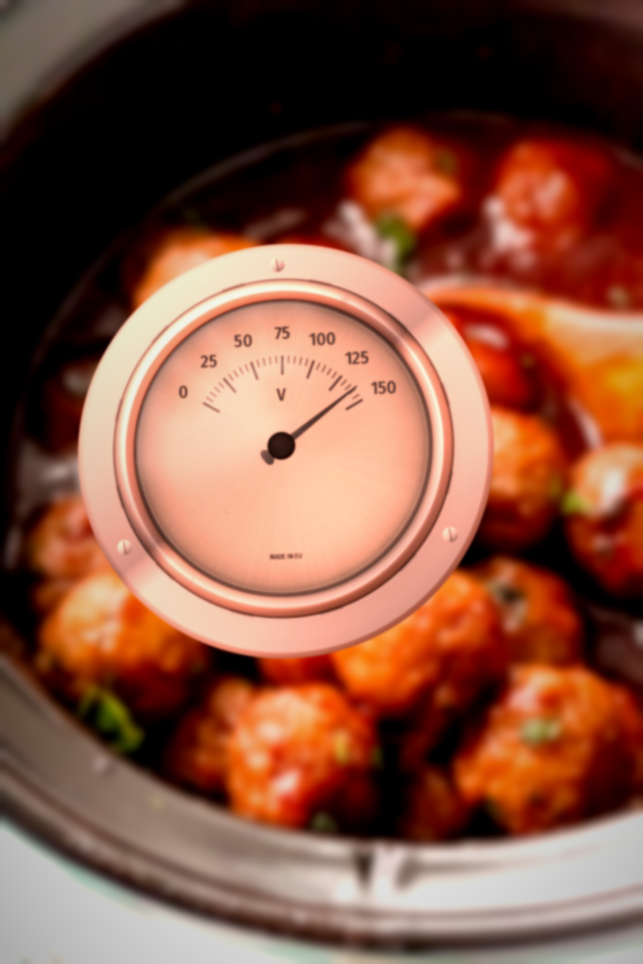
V 140
